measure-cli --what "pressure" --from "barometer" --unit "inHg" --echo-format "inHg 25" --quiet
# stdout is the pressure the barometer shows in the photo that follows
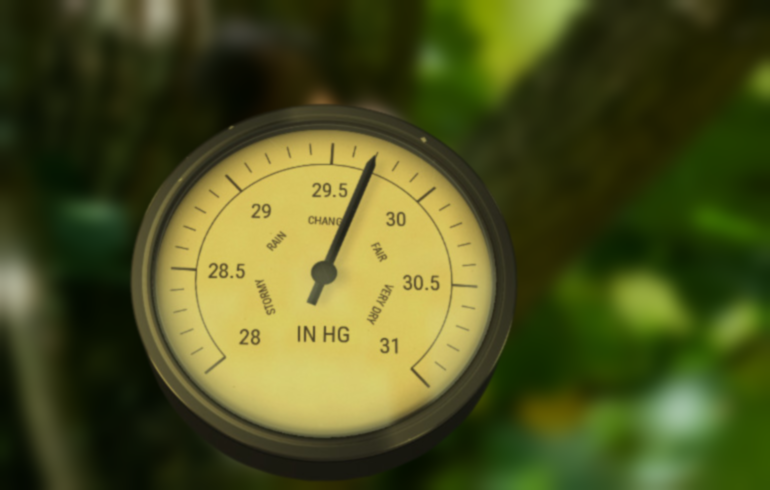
inHg 29.7
